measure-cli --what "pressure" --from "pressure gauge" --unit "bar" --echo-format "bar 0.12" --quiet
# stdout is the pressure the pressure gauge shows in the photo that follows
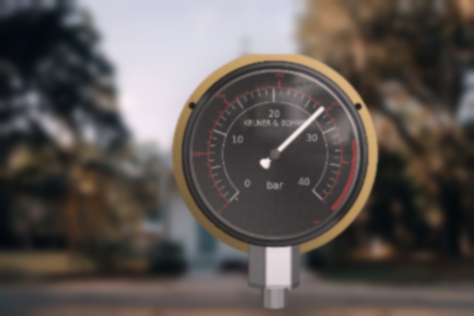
bar 27
